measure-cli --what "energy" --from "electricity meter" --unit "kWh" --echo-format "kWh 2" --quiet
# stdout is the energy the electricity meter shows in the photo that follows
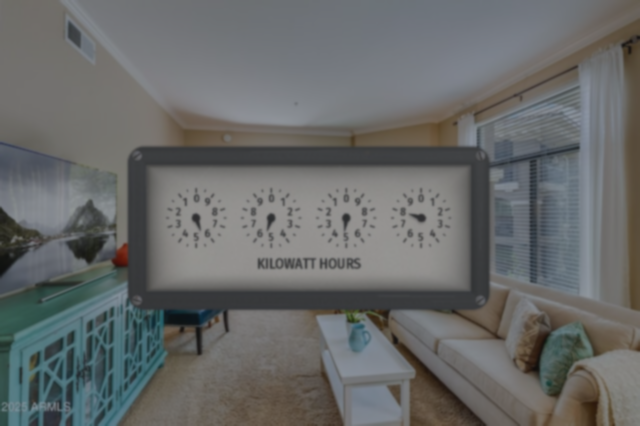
kWh 5548
